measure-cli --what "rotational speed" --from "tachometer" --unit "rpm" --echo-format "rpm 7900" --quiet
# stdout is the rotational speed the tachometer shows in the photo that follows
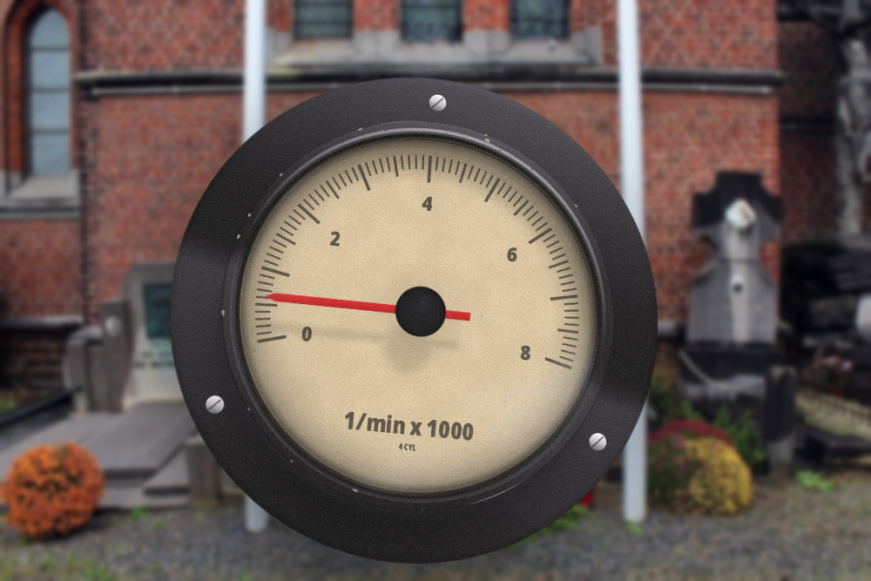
rpm 600
